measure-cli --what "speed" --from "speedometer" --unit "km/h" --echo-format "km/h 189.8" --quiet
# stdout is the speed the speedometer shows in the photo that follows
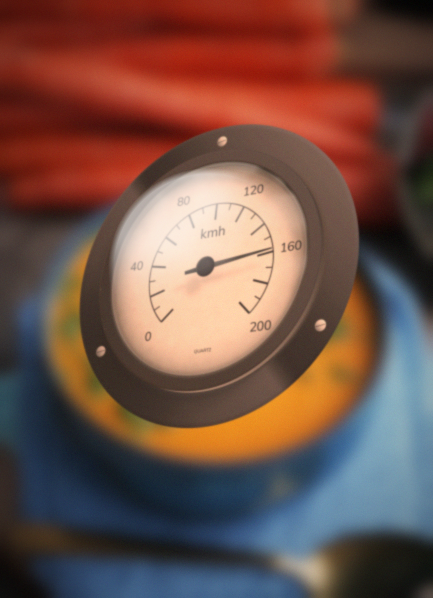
km/h 160
